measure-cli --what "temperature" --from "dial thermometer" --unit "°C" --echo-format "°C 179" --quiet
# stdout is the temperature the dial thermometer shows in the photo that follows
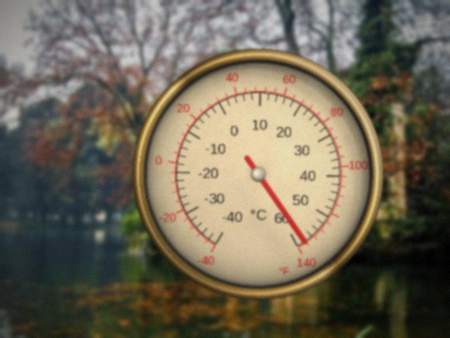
°C 58
